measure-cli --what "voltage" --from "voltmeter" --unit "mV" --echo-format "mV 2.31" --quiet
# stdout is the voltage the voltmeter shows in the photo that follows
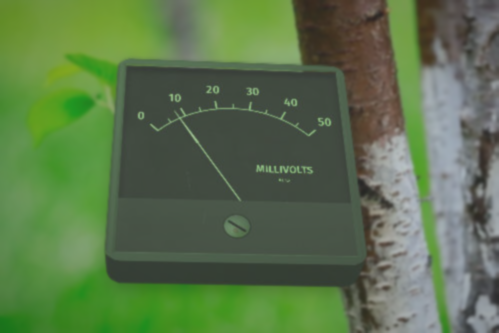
mV 7.5
